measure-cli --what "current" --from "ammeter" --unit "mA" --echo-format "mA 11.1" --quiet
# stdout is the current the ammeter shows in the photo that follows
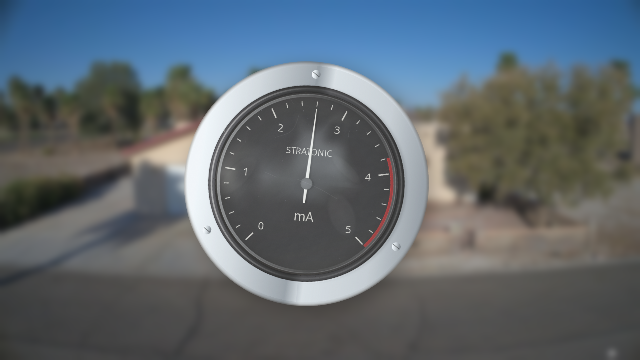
mA 2.6
